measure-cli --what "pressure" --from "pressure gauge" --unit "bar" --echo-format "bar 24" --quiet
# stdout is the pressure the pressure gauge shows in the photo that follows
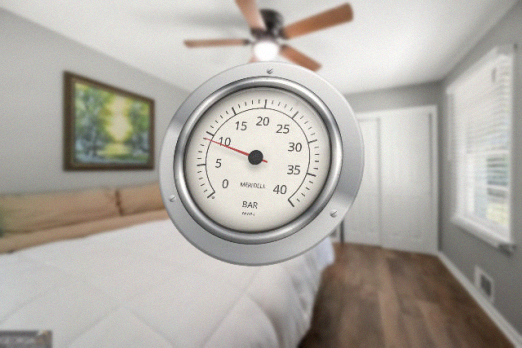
bar 9
